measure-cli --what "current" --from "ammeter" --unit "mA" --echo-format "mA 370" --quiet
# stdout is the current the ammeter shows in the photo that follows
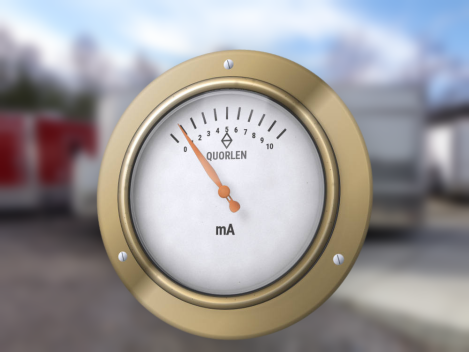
mA 1
